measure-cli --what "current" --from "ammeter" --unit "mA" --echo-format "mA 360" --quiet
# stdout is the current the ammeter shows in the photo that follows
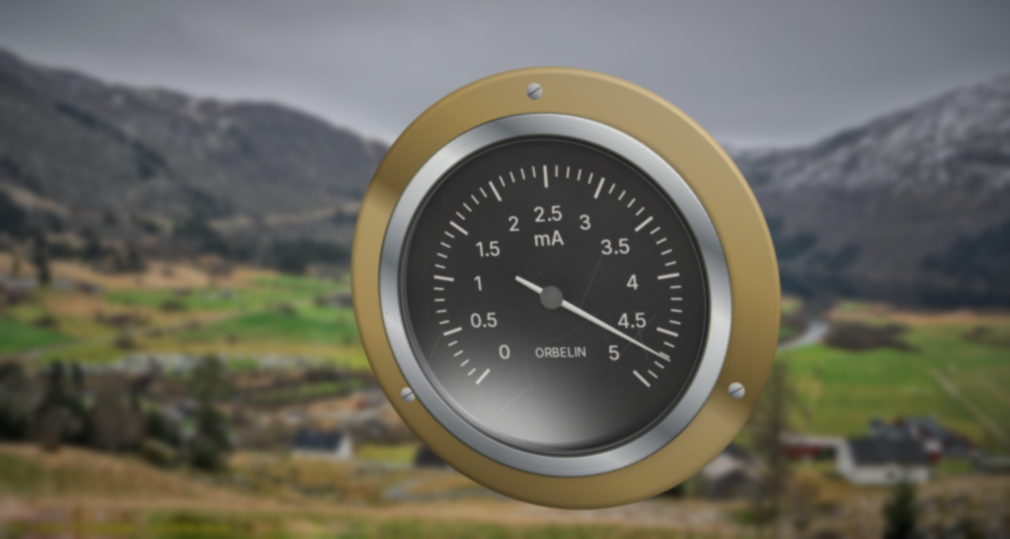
mA 4.7
